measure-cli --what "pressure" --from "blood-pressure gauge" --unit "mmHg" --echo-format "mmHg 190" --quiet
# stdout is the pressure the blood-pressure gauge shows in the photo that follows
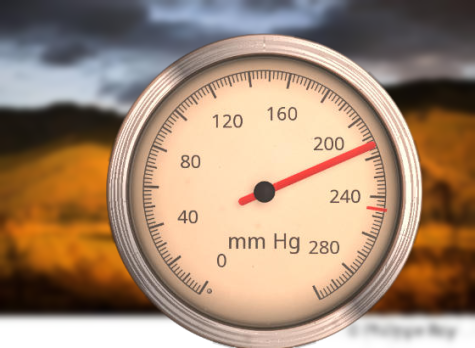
mmHg 214
